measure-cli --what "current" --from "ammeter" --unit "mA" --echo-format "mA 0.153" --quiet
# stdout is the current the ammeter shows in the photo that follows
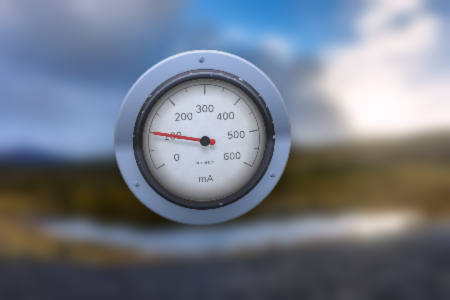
mA 100
